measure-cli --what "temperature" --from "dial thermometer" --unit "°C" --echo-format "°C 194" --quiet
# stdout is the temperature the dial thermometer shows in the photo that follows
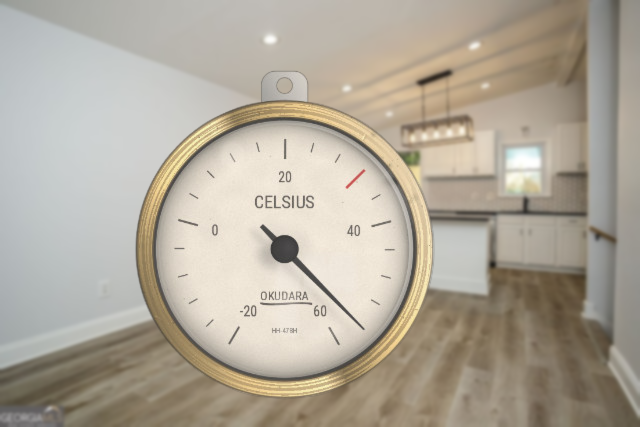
°C 56
